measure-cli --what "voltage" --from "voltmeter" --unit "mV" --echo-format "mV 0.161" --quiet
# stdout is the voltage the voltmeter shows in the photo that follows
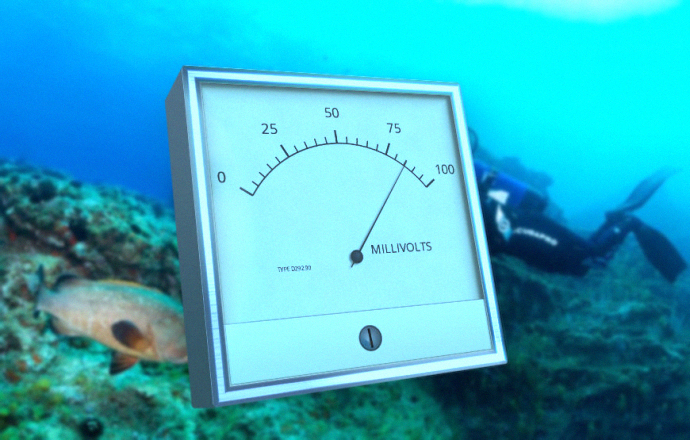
mV 85
